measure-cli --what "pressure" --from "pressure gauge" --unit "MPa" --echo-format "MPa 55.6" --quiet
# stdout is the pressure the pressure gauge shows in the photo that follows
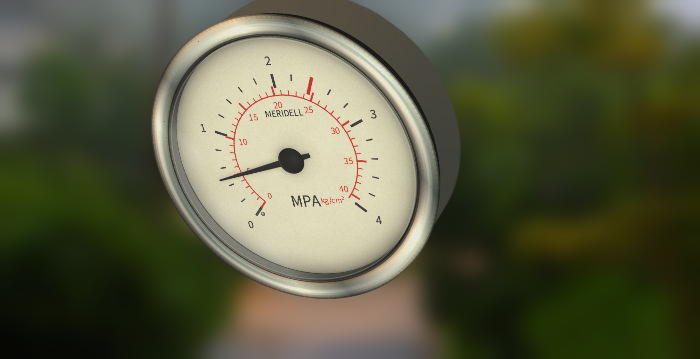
MPa 0.5
